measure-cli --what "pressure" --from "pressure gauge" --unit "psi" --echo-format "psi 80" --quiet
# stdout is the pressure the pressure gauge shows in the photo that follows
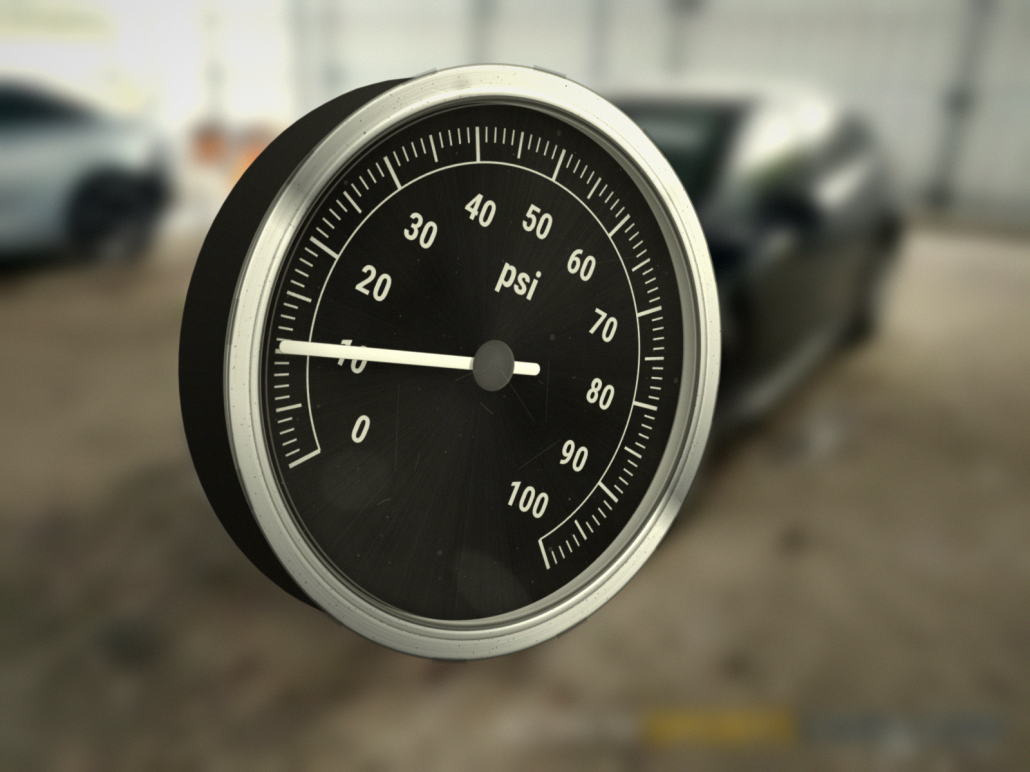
psi 10.5
